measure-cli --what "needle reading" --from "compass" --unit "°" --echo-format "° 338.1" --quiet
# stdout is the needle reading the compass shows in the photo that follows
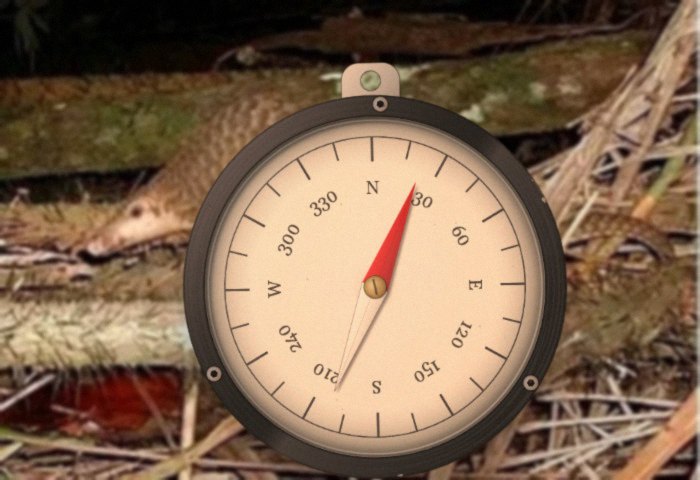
° 22.5
